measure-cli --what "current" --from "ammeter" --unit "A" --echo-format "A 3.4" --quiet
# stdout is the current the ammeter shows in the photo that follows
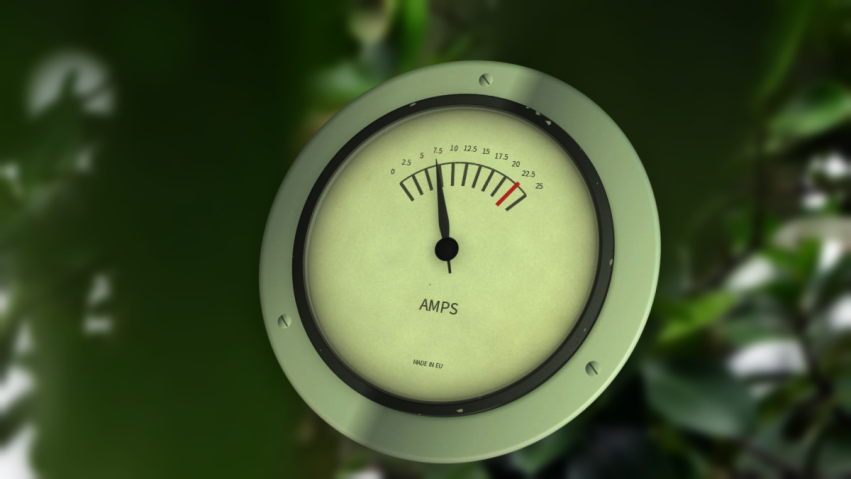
A 7.5
